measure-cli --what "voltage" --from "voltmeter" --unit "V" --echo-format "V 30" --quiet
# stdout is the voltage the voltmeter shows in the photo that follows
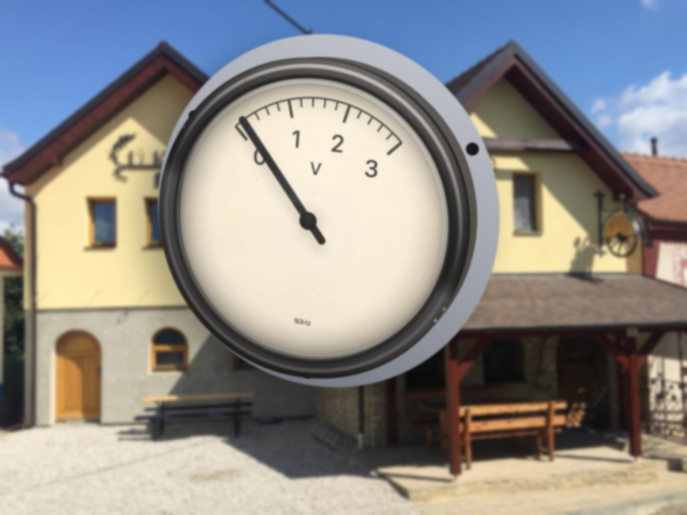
V 0.2
